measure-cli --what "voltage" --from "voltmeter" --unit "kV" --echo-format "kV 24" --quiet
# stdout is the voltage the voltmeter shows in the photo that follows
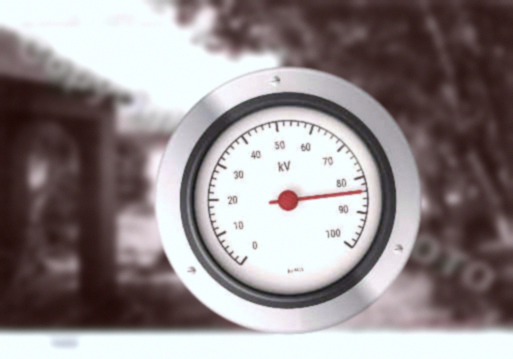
kV 84
